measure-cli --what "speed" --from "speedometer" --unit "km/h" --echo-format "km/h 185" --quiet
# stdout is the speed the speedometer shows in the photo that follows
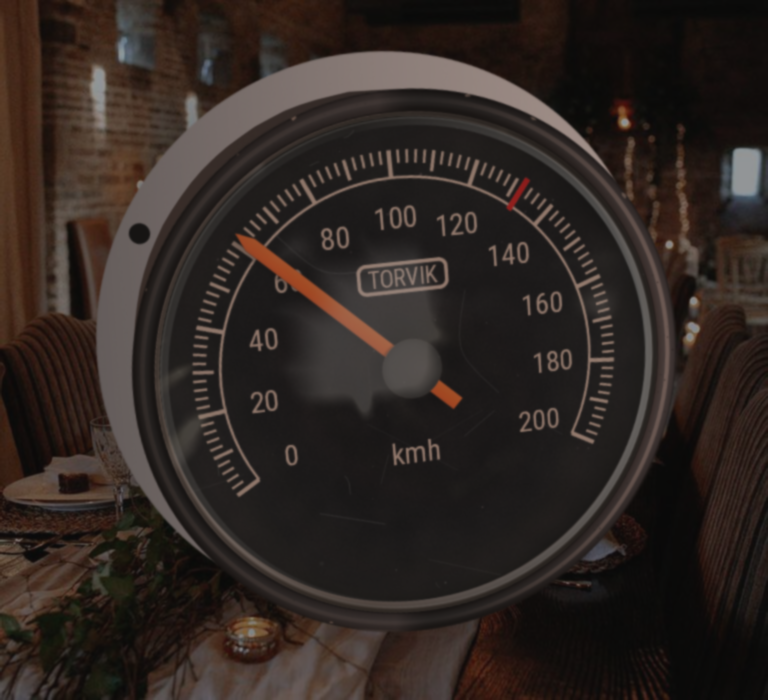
km/h 62
